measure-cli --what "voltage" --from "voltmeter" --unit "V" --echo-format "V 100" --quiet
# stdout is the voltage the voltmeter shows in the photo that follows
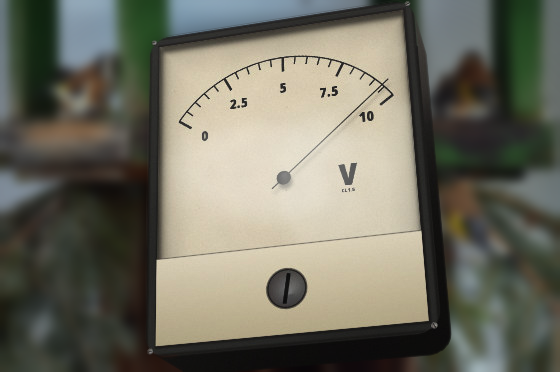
V 9.5
